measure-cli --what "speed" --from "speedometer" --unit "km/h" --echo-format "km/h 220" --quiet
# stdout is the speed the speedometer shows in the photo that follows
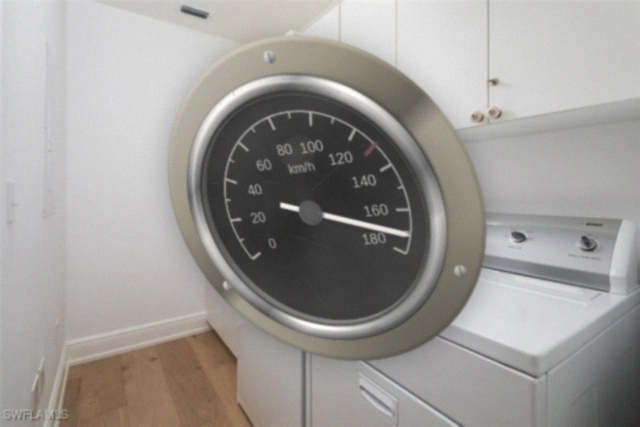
km/h 170
